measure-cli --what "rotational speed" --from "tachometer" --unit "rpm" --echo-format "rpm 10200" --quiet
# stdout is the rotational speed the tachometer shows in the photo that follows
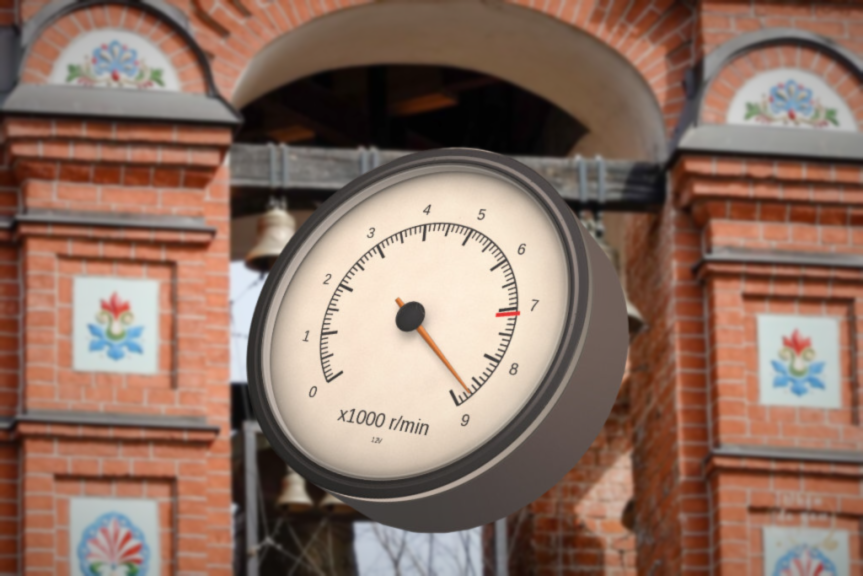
rpm 8700
